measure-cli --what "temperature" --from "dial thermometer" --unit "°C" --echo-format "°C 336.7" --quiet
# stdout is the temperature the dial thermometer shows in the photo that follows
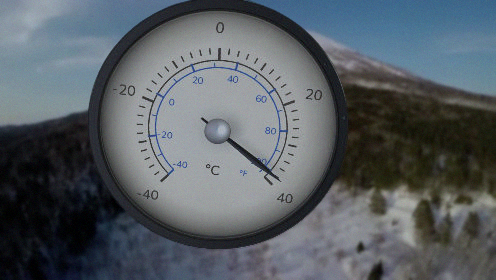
°C 38
